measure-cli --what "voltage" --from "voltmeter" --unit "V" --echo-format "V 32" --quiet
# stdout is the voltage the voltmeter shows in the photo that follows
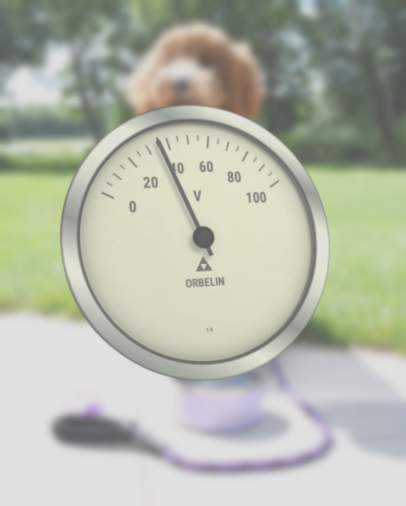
V 35
